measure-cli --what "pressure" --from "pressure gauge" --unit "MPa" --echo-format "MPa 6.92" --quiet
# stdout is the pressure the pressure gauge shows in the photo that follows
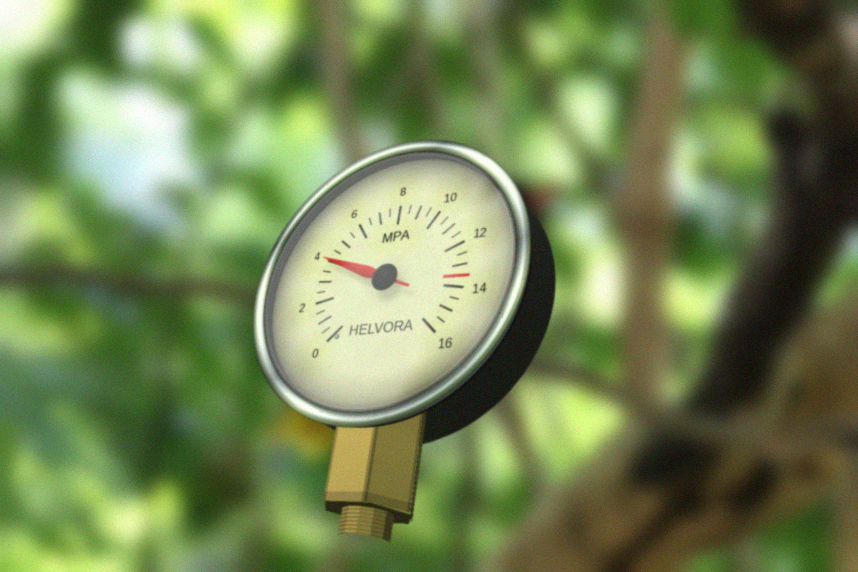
MPa 4
